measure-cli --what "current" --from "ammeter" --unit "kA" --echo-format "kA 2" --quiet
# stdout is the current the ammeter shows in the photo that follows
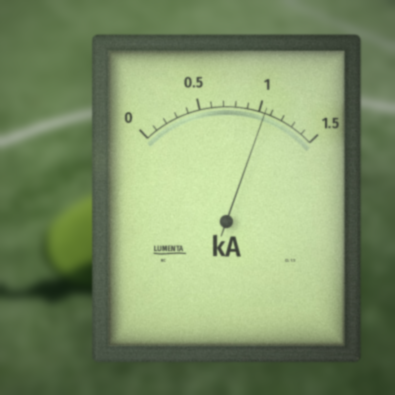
kA 1.05
